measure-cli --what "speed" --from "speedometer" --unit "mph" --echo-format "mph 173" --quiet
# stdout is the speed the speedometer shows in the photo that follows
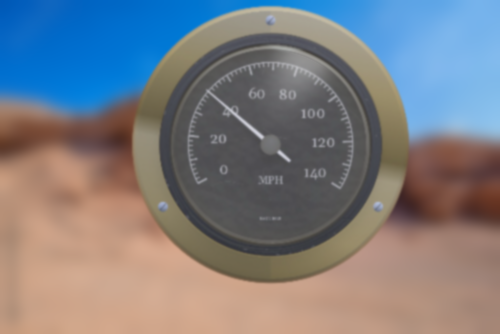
mph 40
